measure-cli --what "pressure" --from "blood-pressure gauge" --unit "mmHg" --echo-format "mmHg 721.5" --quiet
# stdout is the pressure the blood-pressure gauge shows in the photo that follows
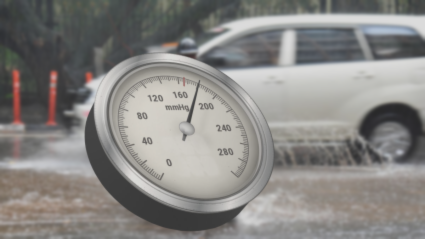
mmHg 180
